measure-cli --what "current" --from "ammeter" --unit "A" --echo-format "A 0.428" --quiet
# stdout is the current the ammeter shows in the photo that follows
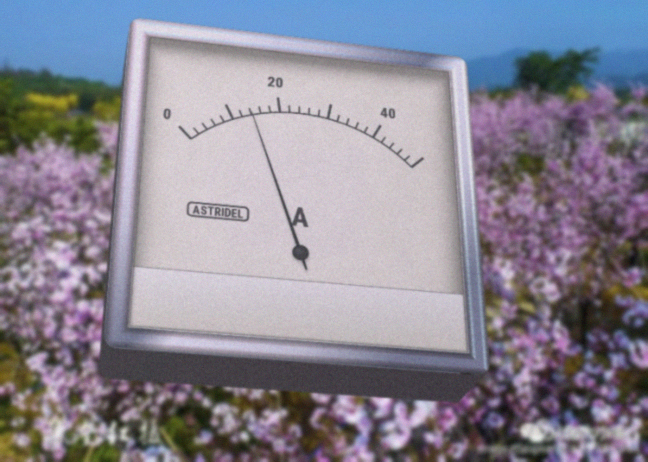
A 14
